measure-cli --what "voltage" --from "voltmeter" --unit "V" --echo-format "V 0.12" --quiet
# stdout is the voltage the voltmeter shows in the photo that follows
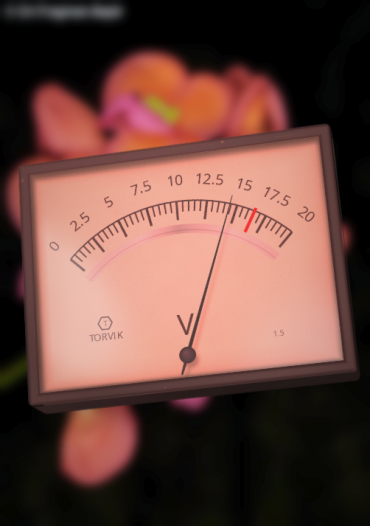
V 14.5
